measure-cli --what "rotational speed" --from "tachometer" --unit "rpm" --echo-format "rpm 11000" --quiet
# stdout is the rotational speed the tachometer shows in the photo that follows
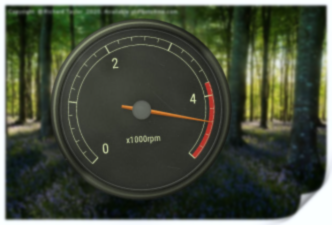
rpm 4400
